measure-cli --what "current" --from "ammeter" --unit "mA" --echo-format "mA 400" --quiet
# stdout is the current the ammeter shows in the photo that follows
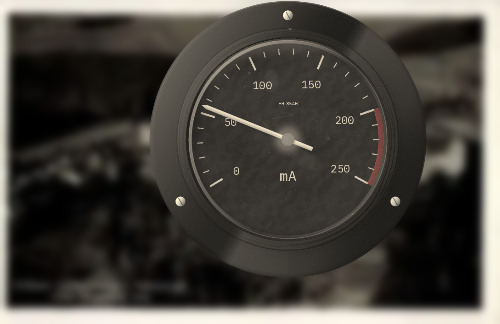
mA 55
